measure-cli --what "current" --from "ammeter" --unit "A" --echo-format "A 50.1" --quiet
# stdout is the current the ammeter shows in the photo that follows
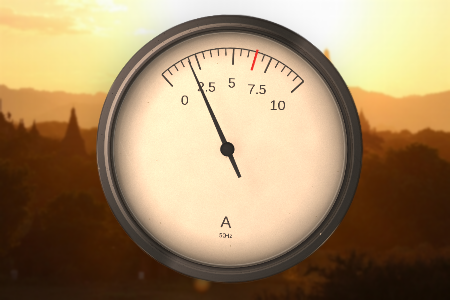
A 2
